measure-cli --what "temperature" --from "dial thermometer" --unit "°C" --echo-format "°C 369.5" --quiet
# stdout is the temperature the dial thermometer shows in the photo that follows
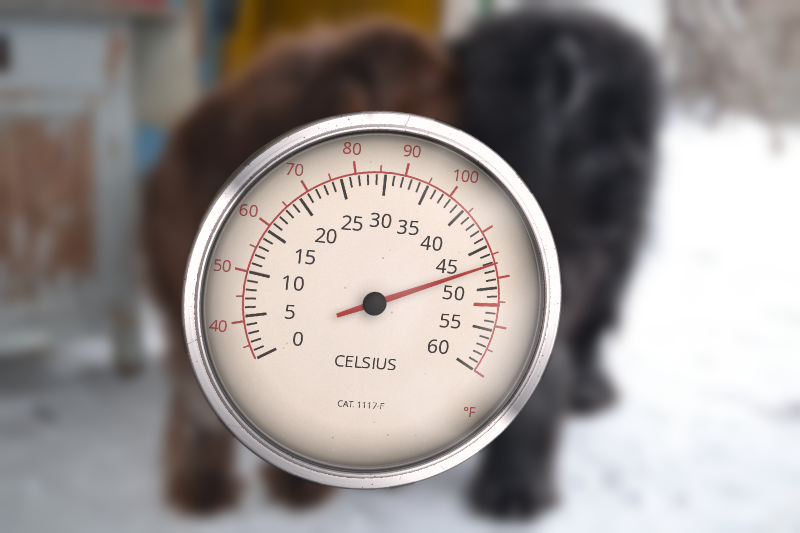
°C 47
